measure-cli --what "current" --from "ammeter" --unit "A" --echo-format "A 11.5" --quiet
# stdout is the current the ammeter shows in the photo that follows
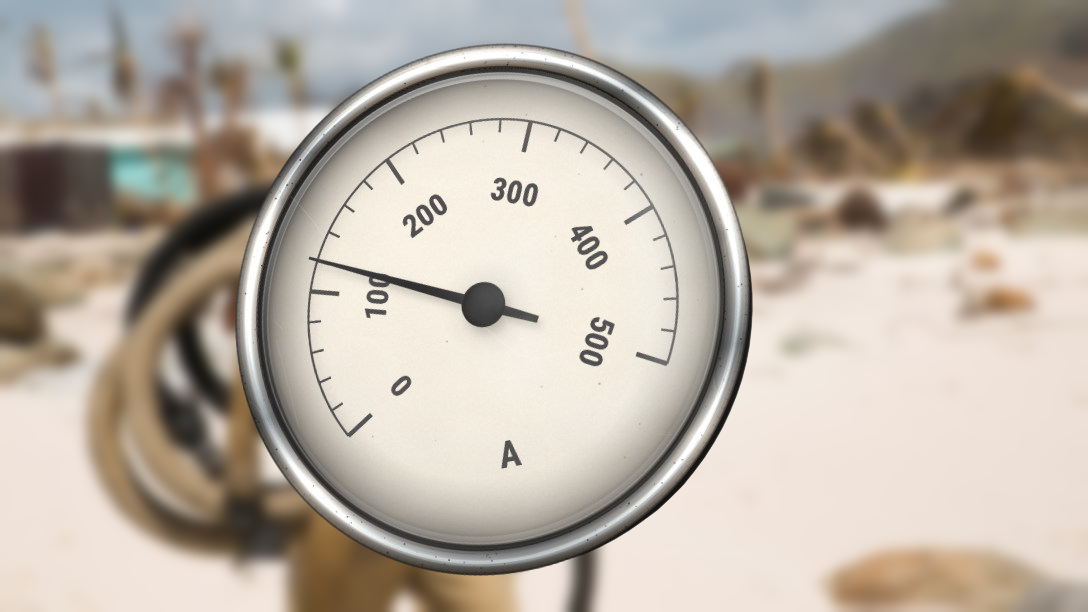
A 120
